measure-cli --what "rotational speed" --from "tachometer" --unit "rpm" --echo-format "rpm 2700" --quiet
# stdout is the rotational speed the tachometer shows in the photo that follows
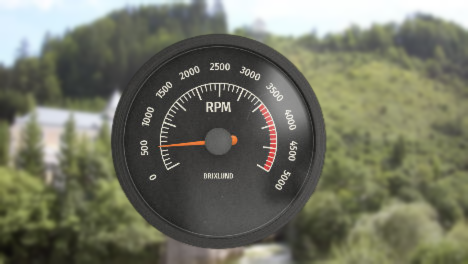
rpm 500
